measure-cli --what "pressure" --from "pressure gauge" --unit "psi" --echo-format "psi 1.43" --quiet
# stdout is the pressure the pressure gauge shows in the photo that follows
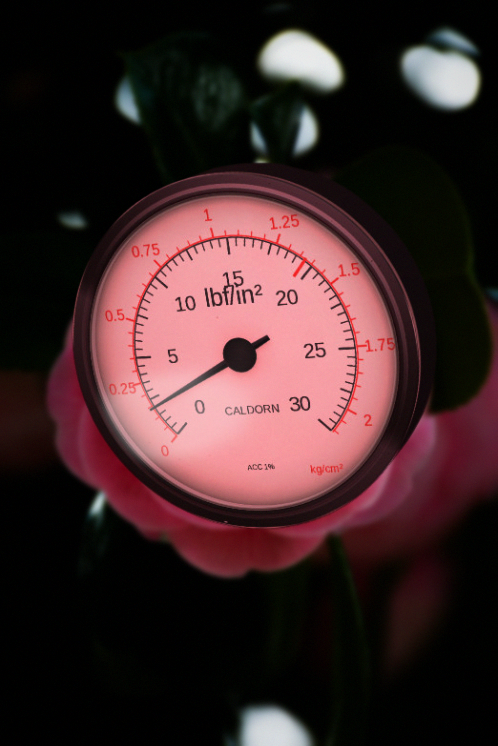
psi 2
